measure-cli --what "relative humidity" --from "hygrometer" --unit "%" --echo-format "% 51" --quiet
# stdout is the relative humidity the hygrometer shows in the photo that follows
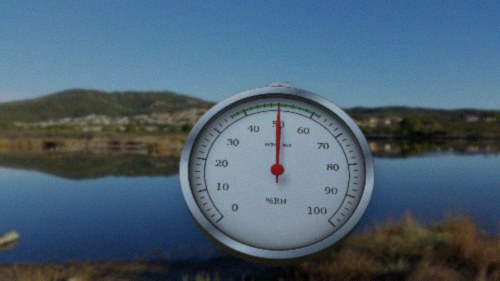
% 50
